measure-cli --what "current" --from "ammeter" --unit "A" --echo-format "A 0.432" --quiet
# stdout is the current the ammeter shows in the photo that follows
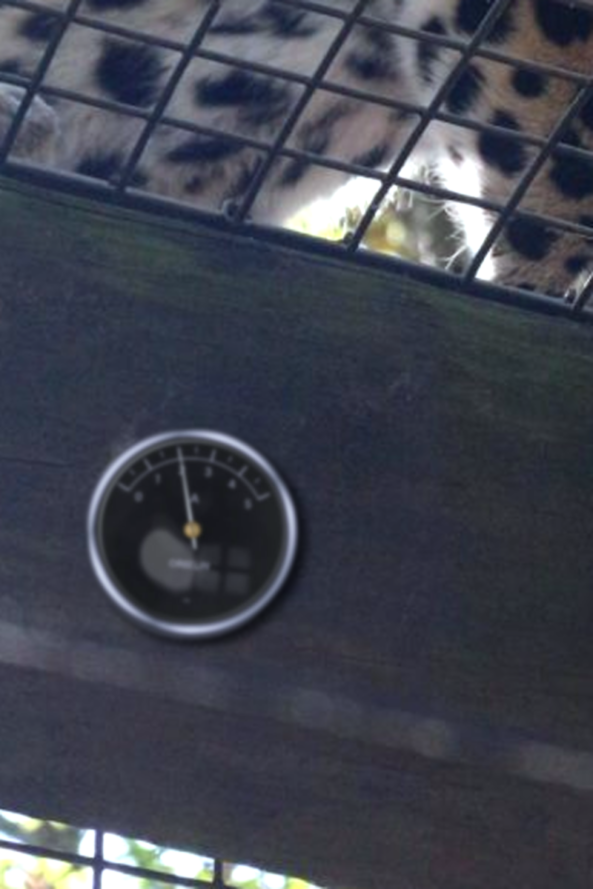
A 2
